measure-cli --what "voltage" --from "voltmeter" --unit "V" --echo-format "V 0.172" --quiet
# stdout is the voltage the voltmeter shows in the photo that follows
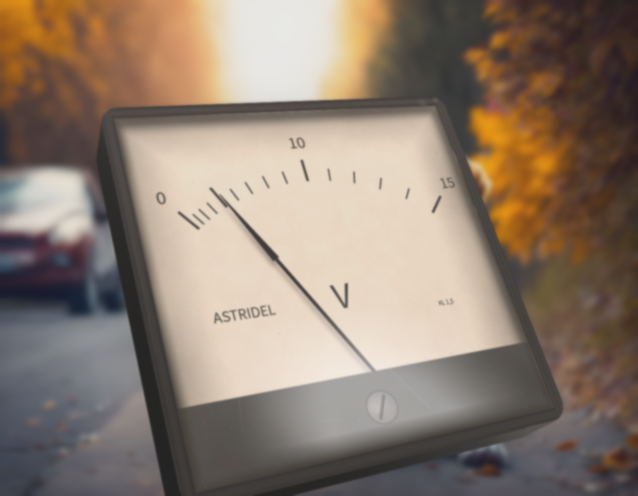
V 5
